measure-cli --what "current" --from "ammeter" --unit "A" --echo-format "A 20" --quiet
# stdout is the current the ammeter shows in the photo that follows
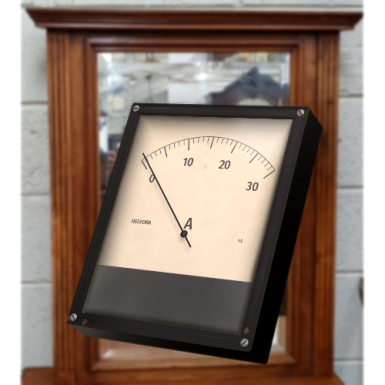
A 1
